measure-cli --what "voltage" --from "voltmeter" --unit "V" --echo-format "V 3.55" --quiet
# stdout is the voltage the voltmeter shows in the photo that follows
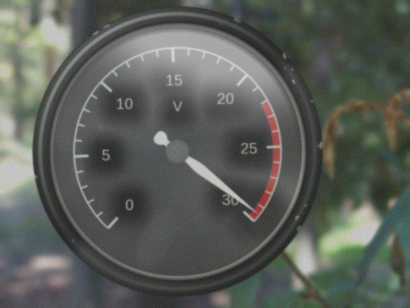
V 29.5
